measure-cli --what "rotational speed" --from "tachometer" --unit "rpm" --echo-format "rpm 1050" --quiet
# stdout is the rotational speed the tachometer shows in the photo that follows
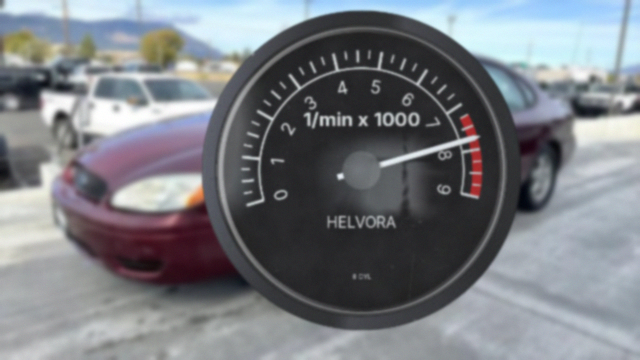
rpm 7750
